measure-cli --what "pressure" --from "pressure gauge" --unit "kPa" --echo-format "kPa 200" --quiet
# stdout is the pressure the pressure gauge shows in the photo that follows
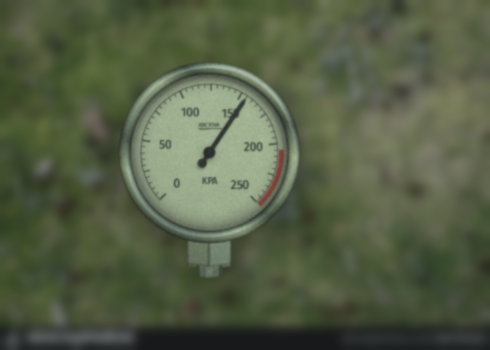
kPa 155
